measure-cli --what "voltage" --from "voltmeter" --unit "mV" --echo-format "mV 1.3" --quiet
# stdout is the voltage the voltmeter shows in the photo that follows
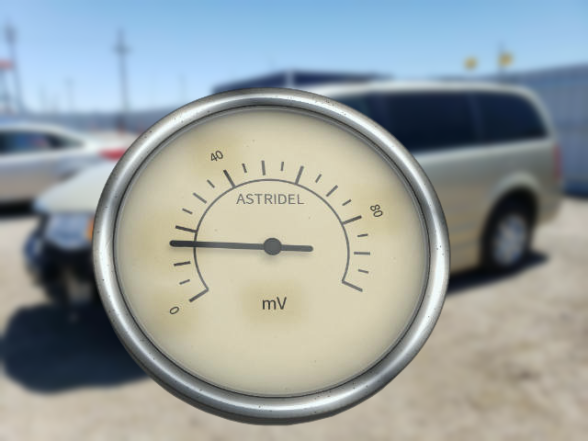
mV 15
